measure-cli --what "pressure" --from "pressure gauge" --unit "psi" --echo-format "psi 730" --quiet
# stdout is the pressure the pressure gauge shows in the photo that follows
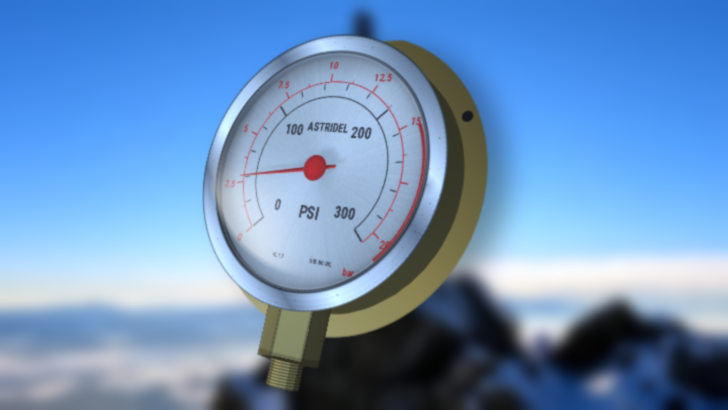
psi 40
